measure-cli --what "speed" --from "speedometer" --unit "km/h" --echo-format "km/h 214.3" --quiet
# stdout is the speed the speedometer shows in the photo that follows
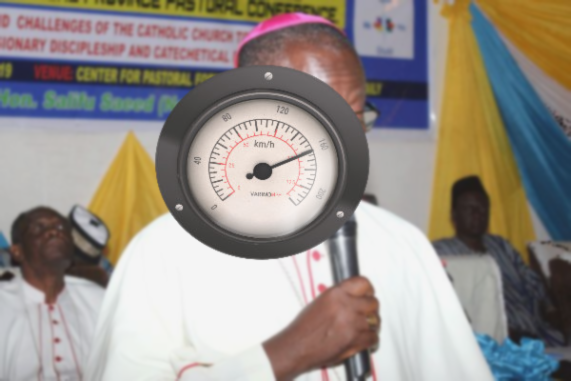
km/h 160
